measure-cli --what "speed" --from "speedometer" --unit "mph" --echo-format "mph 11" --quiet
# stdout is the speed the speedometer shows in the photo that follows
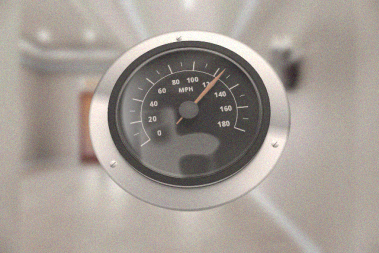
mph 125
